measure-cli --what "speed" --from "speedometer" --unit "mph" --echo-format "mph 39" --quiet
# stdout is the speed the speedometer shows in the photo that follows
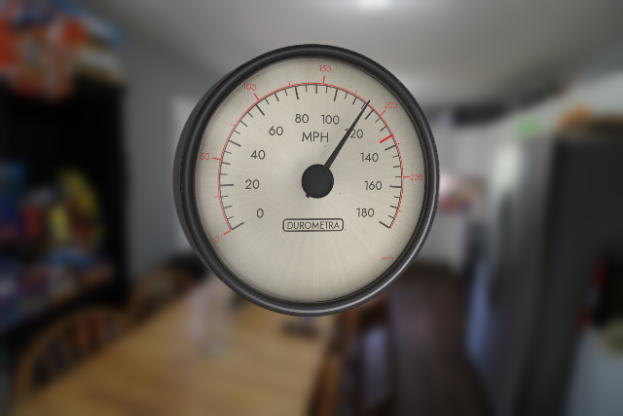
mph 115
